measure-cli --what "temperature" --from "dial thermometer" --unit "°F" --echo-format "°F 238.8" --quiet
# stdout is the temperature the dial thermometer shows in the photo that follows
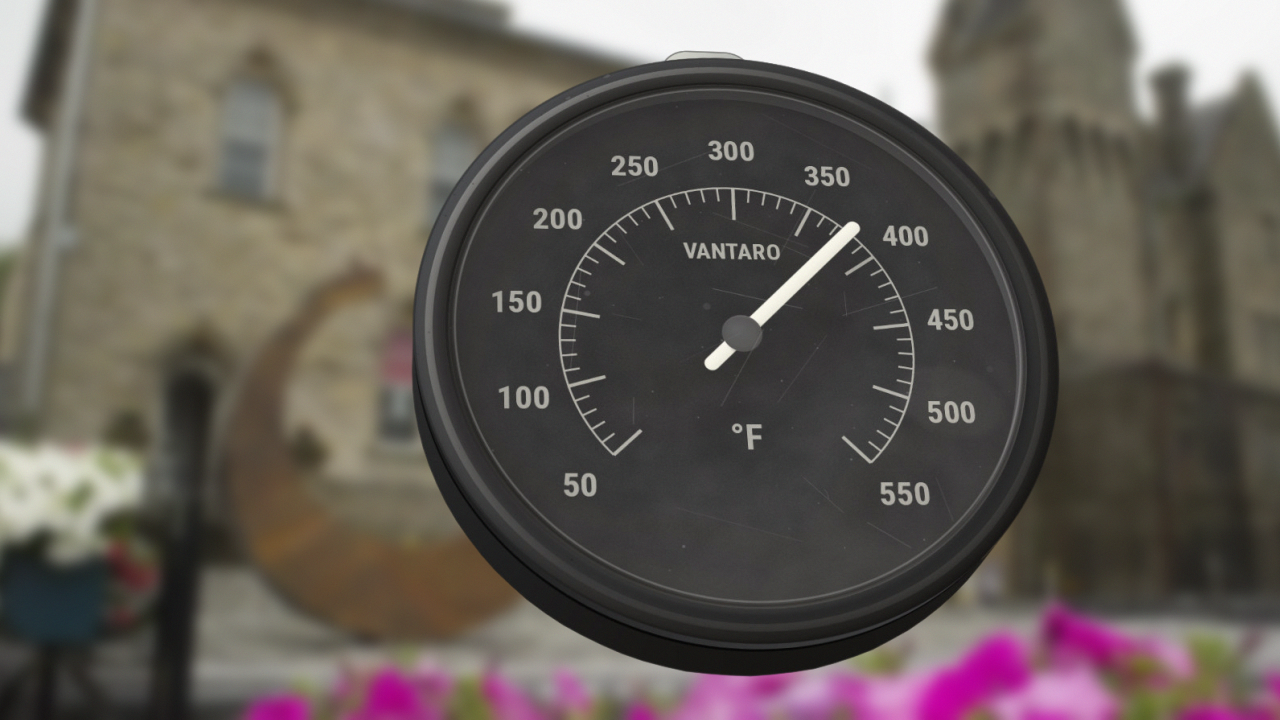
°F 380
